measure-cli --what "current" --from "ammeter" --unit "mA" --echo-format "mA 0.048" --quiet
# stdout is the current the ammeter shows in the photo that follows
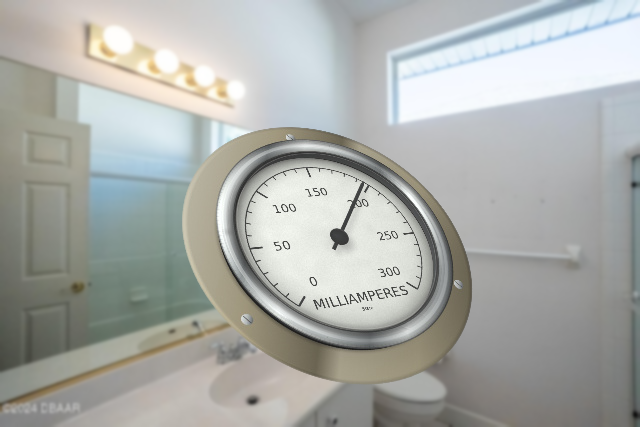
mA 195
